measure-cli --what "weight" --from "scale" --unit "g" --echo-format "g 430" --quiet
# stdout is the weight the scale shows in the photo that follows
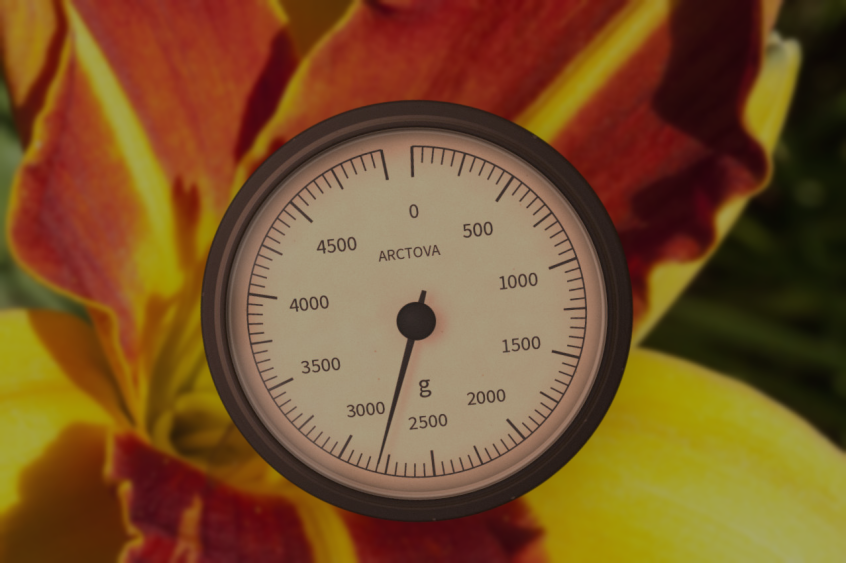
g 2800
